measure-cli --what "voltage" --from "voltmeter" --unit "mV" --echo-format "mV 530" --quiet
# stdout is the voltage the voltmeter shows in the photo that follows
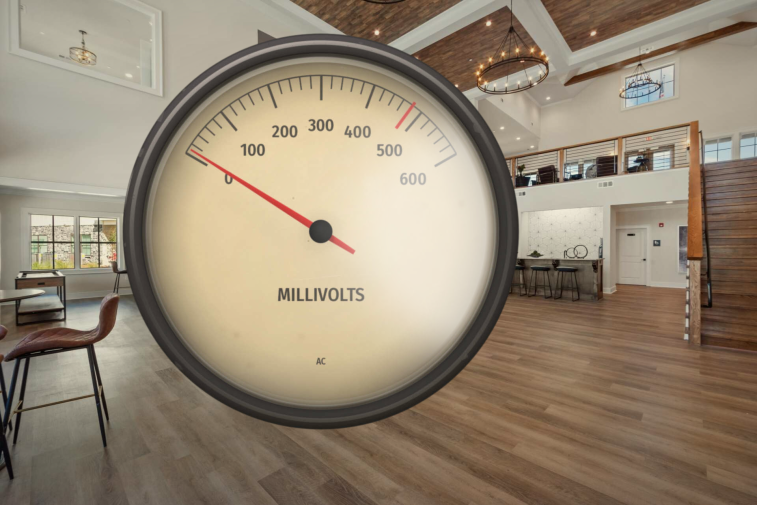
mV 10
